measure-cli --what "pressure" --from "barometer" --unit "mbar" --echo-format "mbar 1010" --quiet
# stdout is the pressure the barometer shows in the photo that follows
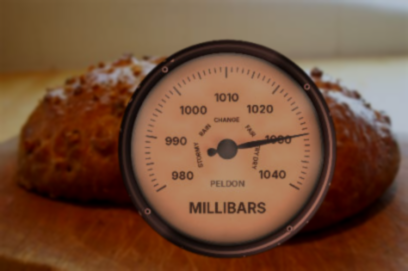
mbar 1030
